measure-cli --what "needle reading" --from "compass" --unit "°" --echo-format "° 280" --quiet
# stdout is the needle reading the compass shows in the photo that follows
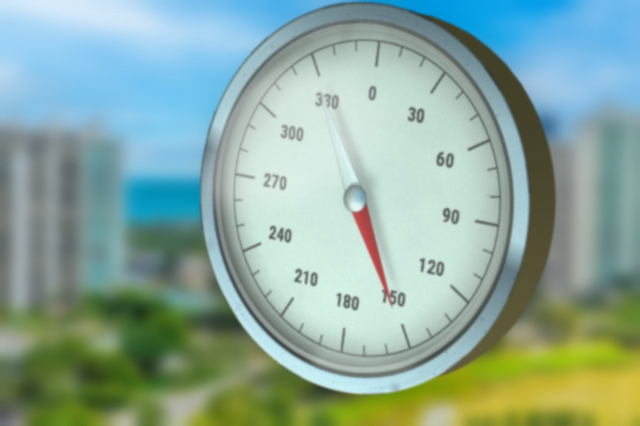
° 150
